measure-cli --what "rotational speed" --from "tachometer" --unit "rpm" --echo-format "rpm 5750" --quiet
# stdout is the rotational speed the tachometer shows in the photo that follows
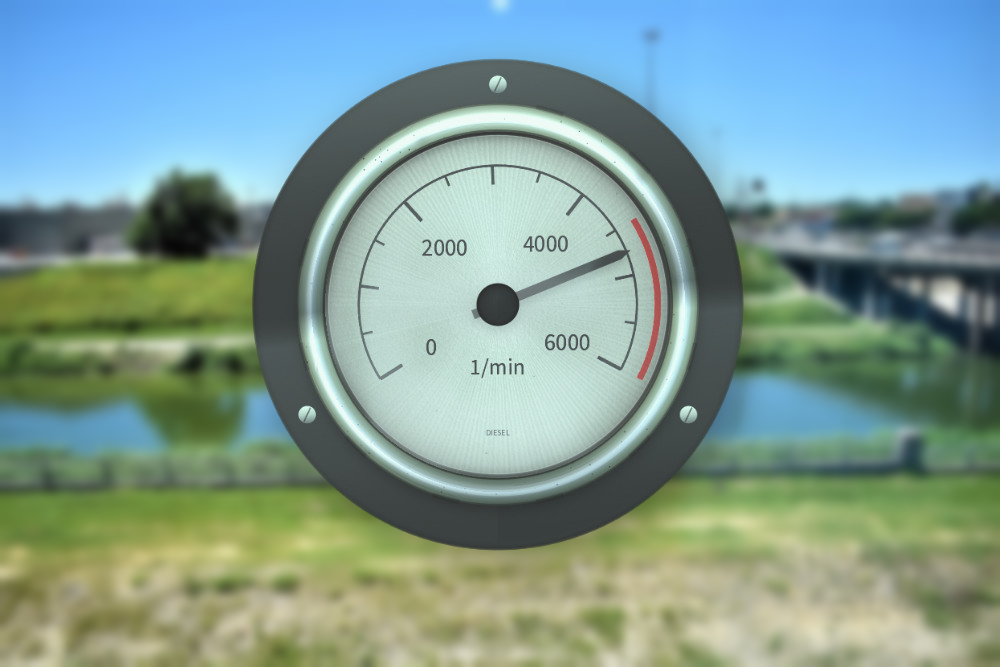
rpm 4750
